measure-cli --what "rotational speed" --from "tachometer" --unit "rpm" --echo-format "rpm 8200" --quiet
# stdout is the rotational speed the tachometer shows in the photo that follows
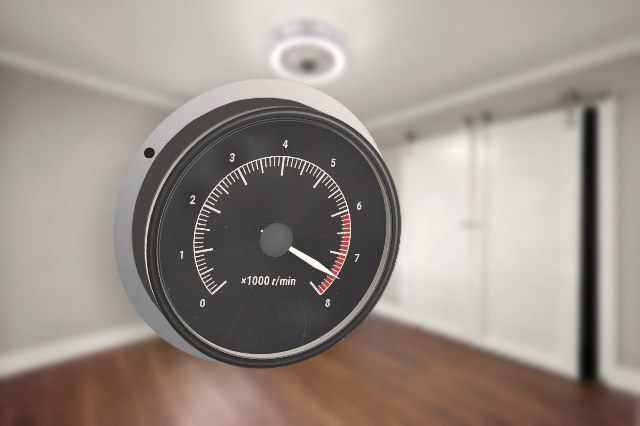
rpm 7500
